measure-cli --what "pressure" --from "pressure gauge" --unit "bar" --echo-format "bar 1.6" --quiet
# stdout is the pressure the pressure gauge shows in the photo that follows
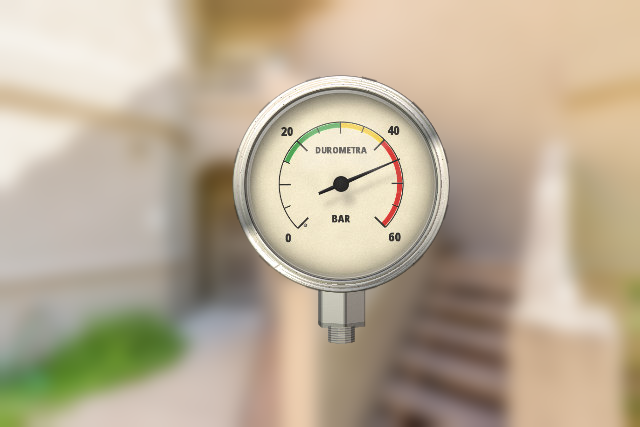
bar 45
